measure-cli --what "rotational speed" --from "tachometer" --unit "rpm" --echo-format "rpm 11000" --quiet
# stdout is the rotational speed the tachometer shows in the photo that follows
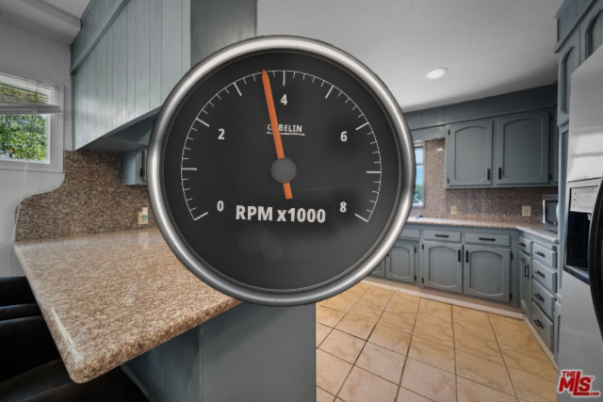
rpm 3600
